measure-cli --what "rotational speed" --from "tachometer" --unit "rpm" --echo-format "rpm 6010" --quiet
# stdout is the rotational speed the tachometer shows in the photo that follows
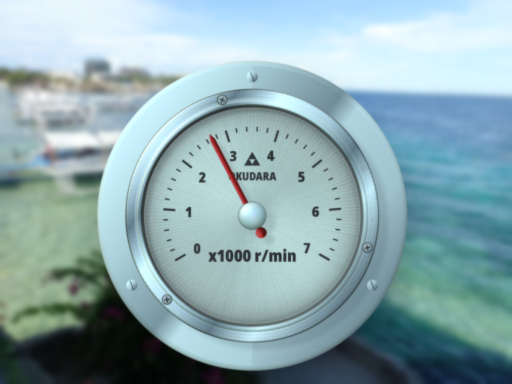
rpm 2700
